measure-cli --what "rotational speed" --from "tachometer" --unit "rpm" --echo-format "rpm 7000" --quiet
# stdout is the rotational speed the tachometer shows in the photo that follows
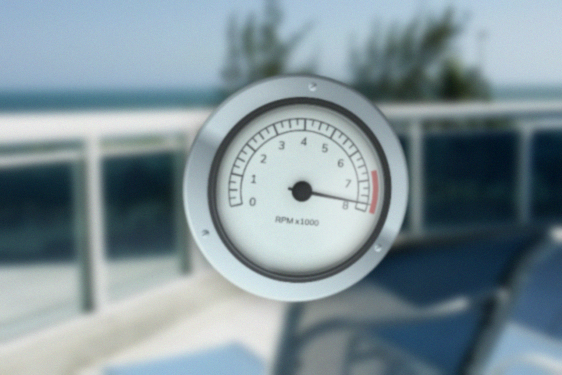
rpm 7750
